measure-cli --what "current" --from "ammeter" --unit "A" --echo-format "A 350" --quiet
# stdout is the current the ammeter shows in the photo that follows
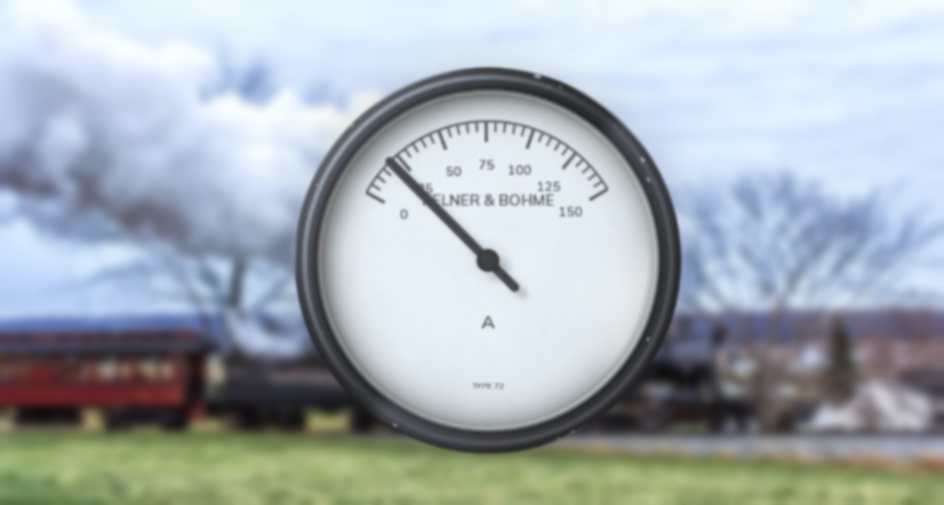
A 20
